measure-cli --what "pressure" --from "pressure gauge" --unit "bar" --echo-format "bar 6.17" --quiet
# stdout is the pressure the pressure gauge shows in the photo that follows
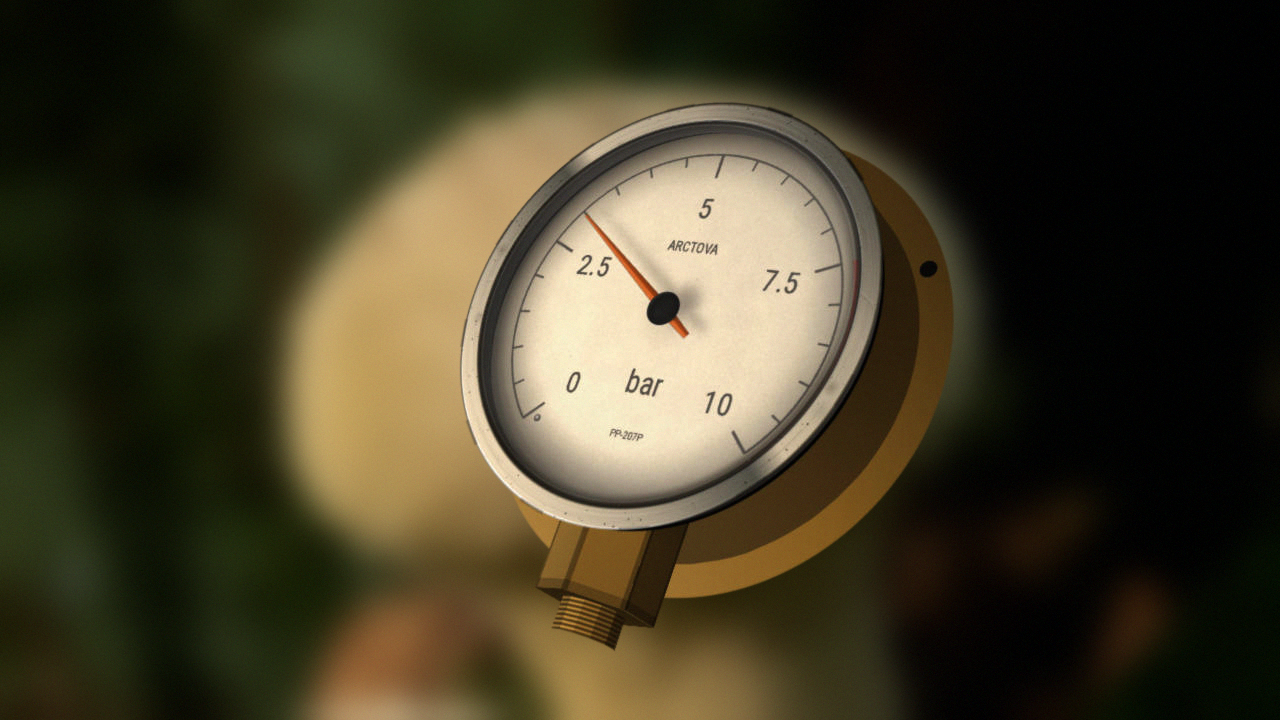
bar 3
